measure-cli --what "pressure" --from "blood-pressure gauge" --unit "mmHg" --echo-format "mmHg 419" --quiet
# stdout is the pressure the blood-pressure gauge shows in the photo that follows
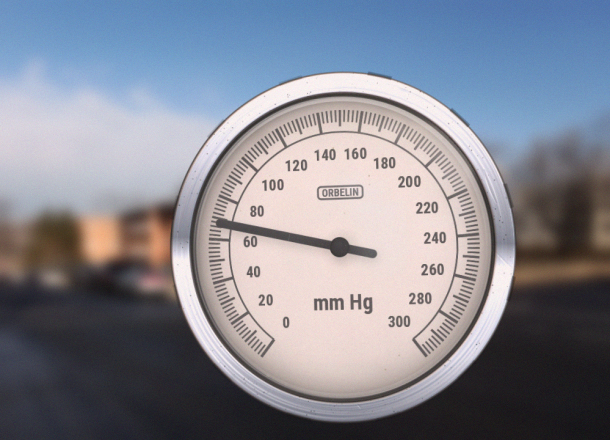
mmHg 68
